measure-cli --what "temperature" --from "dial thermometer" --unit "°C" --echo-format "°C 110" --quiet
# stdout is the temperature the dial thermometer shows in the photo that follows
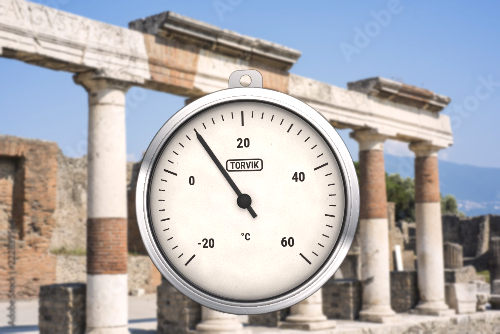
°C 10
